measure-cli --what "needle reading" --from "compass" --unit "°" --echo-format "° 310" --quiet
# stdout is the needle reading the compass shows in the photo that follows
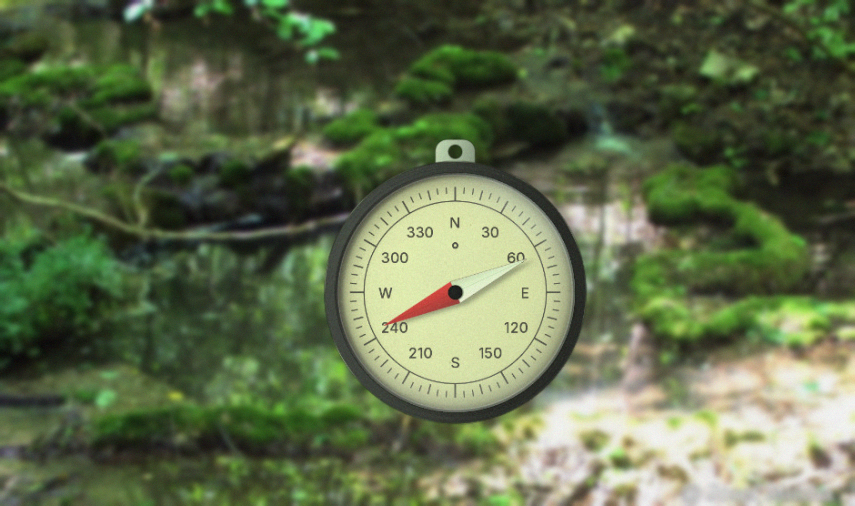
° 245
